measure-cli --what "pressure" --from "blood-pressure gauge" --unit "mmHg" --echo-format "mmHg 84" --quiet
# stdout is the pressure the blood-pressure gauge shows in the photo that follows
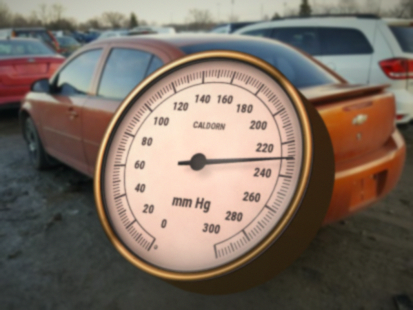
mmHg 230
